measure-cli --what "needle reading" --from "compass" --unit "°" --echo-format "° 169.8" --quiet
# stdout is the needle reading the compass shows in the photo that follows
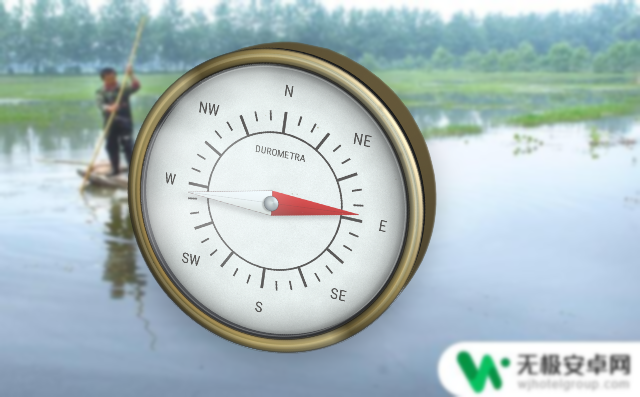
° 85
